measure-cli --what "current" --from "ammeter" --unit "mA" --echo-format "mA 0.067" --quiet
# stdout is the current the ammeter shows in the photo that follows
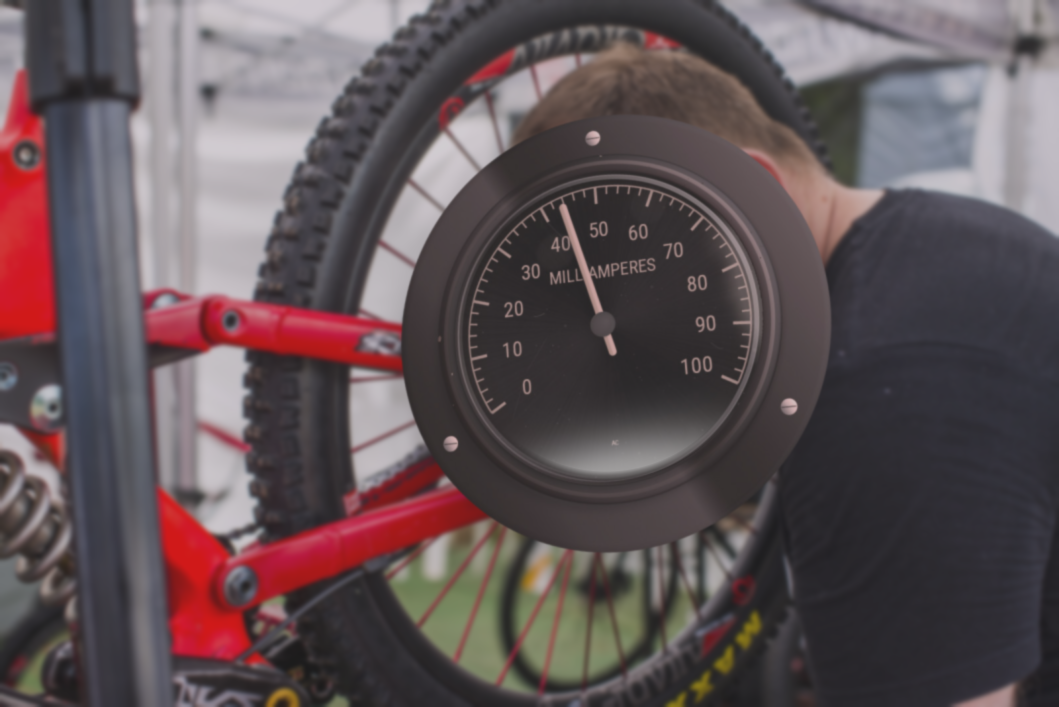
mA 44
